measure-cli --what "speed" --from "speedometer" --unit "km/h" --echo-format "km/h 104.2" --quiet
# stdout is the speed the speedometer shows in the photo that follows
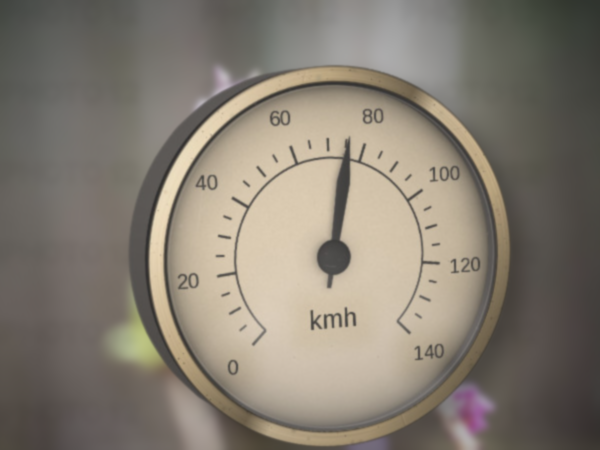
km/h 75
